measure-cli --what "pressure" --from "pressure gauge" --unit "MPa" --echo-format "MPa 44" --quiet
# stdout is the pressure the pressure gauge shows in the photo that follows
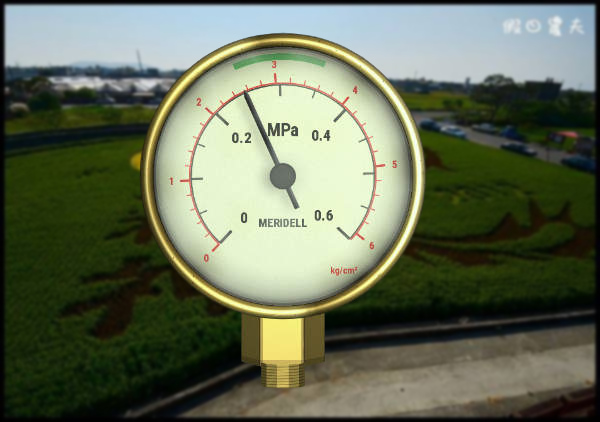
MPa 0.25
